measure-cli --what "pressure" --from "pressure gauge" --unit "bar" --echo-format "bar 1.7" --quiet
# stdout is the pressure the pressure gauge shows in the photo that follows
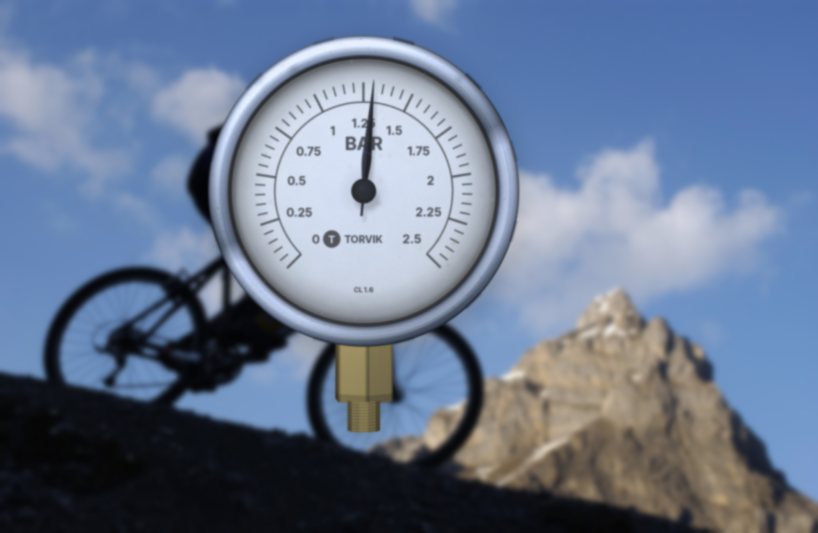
bar 1.3
